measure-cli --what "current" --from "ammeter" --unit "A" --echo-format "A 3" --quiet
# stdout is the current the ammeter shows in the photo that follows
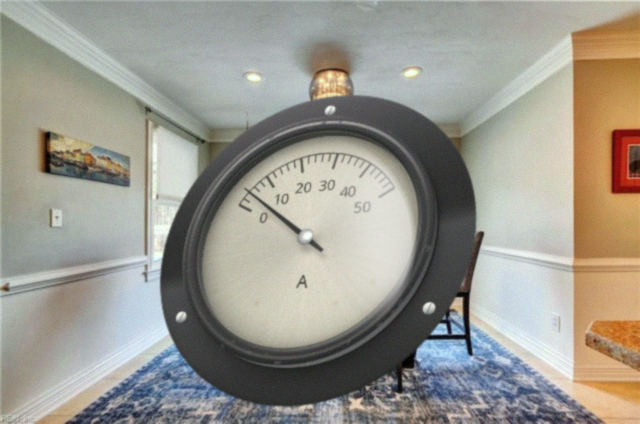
A 4
